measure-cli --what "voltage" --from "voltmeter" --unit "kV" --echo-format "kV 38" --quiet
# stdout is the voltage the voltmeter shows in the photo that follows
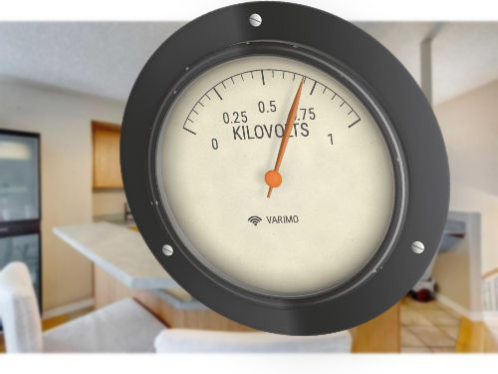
kV 0.7
